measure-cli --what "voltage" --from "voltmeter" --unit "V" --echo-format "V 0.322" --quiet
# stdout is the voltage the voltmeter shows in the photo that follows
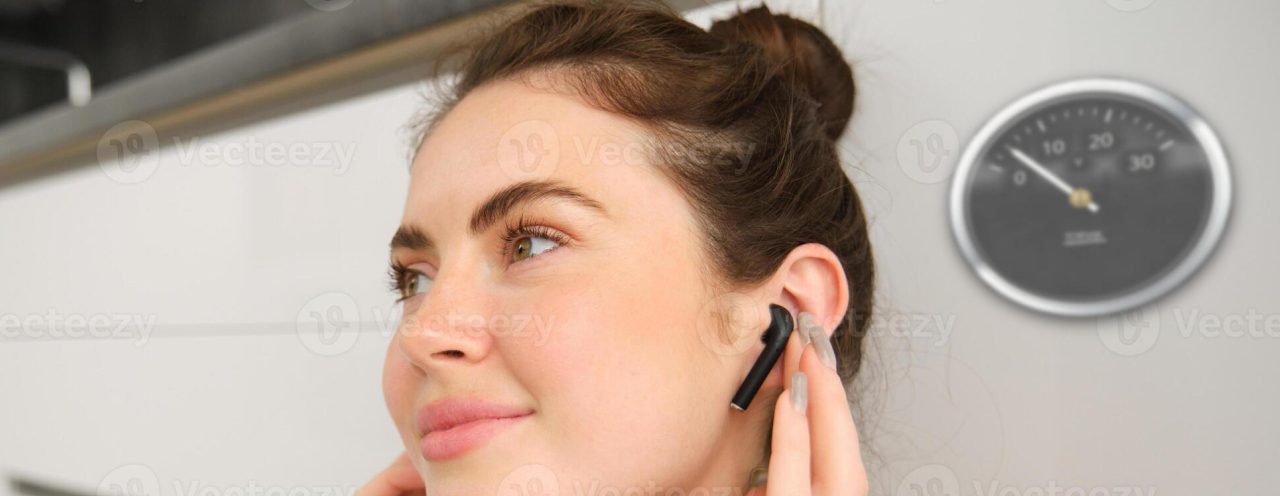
V 4
